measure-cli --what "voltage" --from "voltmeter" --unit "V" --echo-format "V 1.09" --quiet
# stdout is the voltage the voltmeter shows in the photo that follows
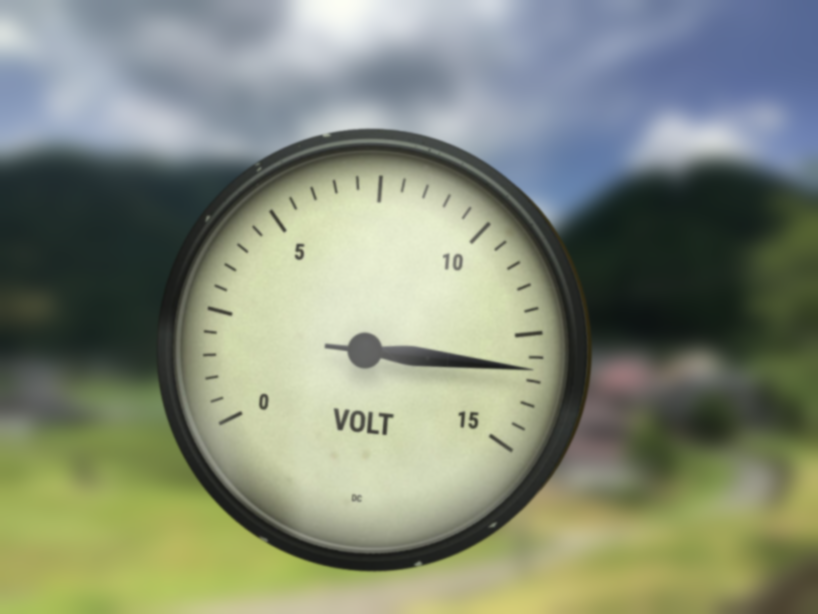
V 13.25
